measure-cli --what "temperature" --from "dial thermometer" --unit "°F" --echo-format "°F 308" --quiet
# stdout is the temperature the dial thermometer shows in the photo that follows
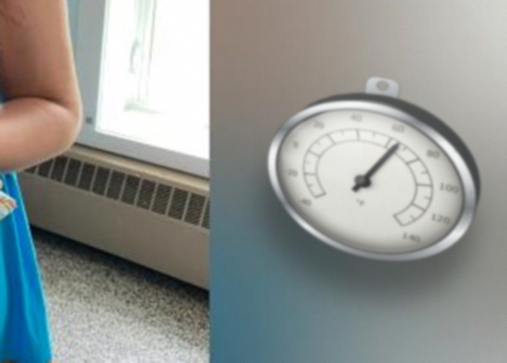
°F 65
